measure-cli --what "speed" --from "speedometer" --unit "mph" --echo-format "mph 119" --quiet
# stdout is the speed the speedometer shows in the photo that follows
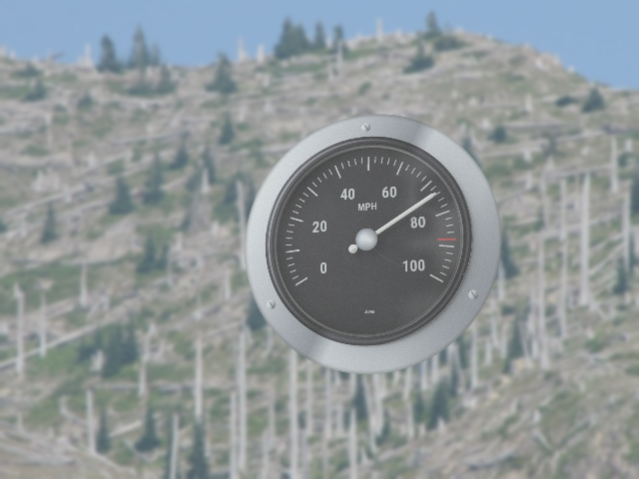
mph 74
